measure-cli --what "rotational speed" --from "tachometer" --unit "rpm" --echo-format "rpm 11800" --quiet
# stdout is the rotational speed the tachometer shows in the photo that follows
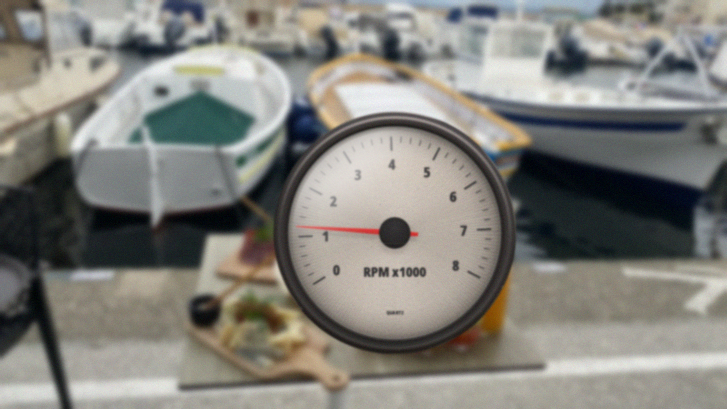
rpm 1200
